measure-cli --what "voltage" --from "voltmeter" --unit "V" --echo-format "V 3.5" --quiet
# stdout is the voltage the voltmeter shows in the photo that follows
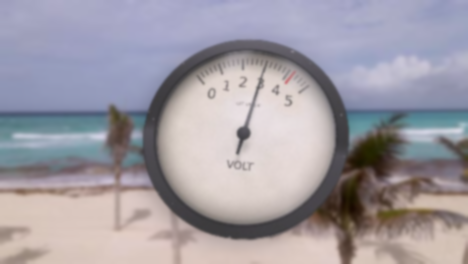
V 3
